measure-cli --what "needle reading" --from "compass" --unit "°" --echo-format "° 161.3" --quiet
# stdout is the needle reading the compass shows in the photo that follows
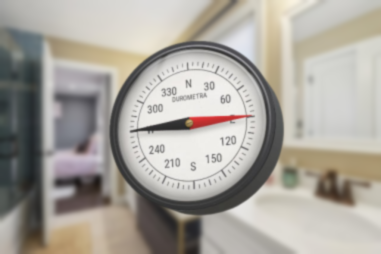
° 90
